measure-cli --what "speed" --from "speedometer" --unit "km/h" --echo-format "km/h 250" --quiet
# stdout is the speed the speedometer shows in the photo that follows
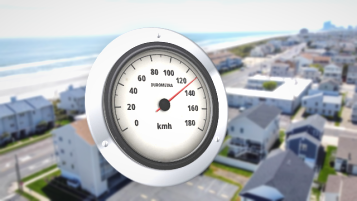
km/h 130
